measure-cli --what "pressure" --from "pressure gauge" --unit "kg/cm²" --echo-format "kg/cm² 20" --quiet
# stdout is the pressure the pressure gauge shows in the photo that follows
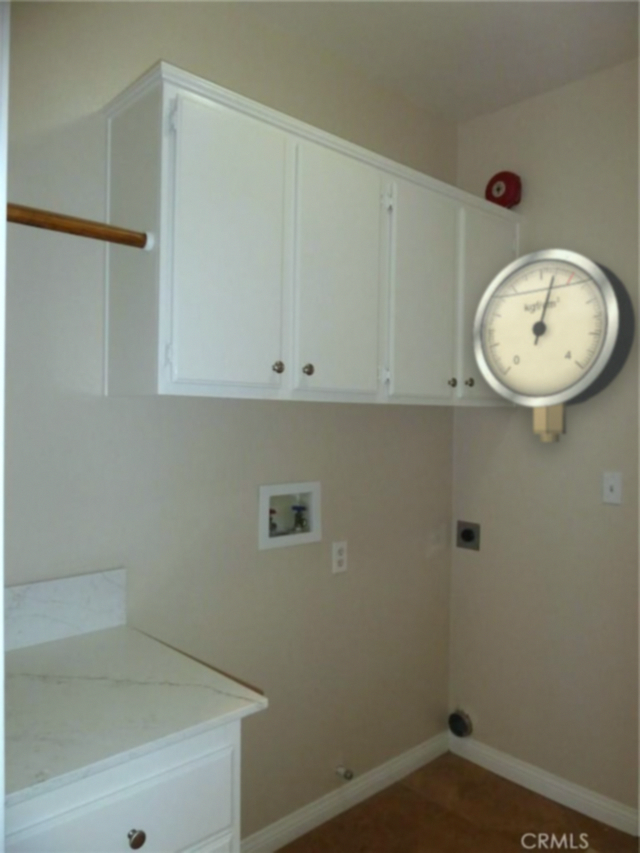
kg/cm² 2.25
